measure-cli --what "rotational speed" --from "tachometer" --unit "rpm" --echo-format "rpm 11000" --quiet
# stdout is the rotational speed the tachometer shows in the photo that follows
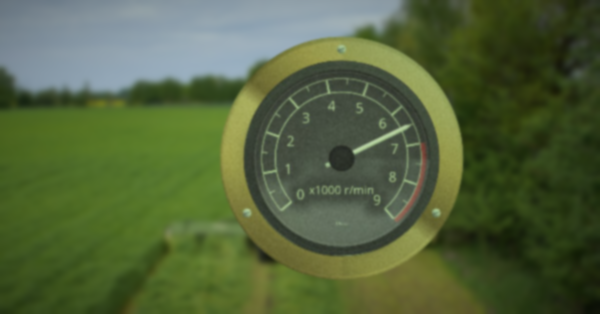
rpm 6500
